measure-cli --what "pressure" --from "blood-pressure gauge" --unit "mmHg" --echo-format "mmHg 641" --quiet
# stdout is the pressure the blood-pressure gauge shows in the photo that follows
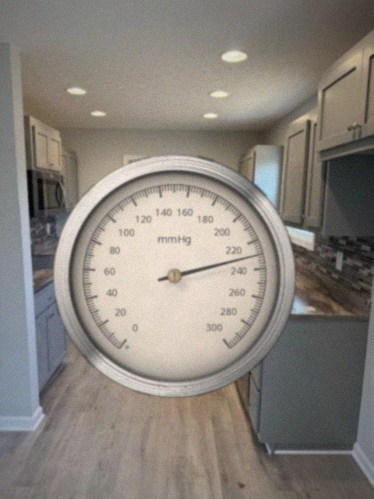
mmHg 230
